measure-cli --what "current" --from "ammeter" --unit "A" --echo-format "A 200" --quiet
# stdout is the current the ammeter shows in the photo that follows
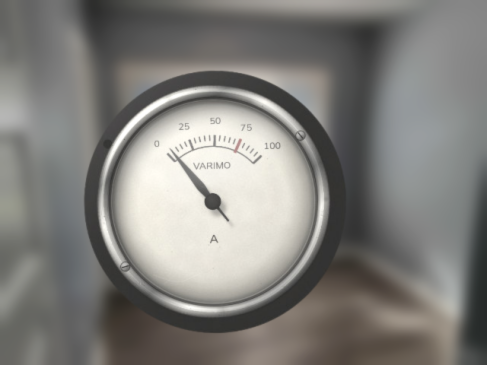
A 5
